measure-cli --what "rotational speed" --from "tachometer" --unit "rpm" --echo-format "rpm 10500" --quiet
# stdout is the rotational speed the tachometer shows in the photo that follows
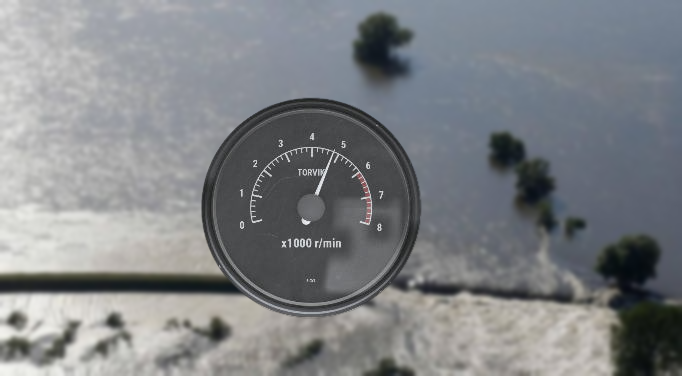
rpm 4800
